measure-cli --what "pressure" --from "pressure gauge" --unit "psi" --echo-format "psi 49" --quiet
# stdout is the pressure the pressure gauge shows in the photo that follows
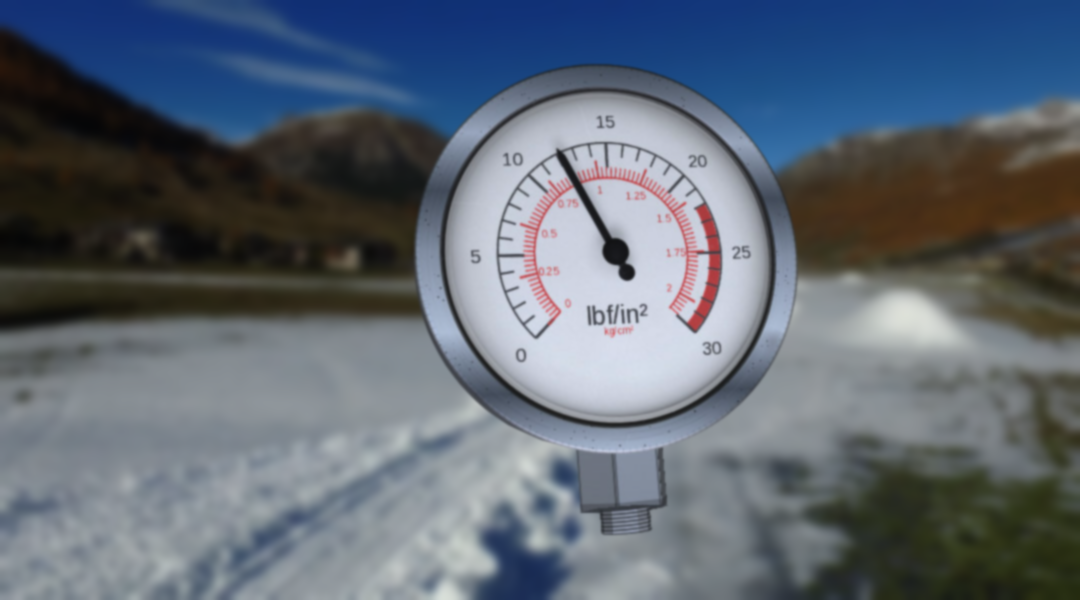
psi 12
